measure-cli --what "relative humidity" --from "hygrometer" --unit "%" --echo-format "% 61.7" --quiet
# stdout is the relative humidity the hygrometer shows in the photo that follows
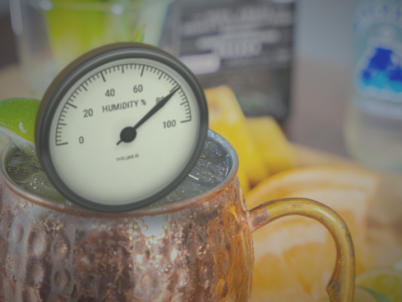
% 80
